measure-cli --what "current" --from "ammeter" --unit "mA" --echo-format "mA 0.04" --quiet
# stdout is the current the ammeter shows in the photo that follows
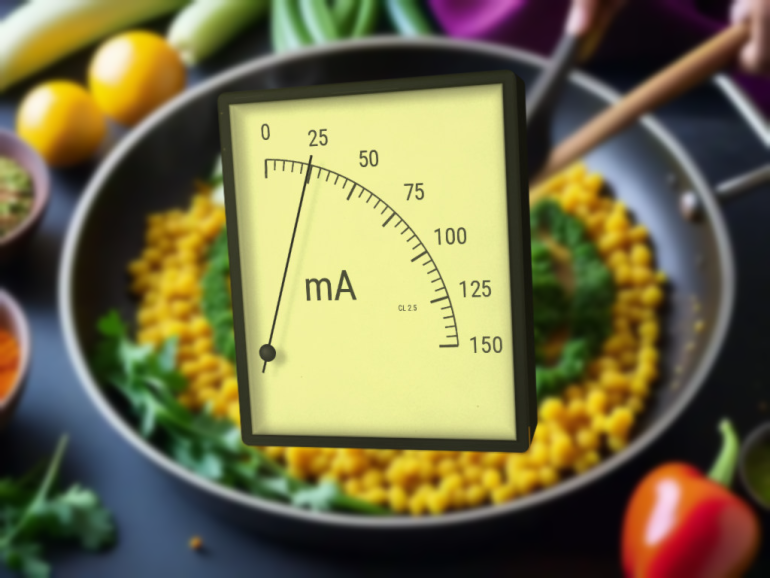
mA 25
